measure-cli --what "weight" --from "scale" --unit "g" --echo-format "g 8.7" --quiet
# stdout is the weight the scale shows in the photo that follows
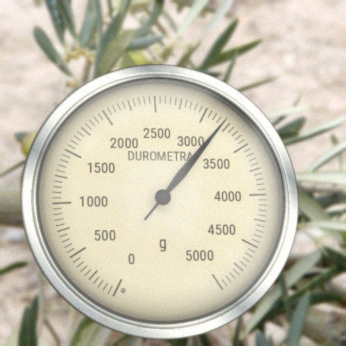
g 3200
